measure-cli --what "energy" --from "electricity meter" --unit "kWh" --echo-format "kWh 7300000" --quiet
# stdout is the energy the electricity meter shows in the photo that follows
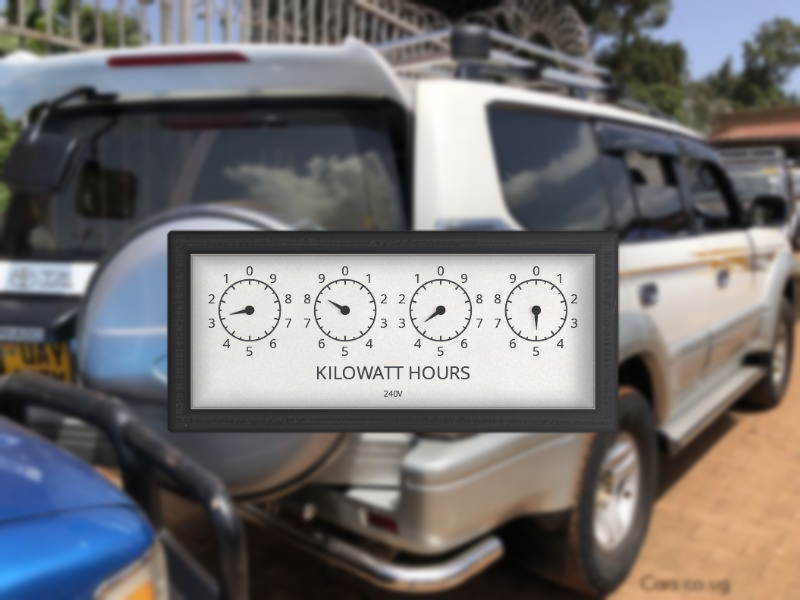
kWh 2835
